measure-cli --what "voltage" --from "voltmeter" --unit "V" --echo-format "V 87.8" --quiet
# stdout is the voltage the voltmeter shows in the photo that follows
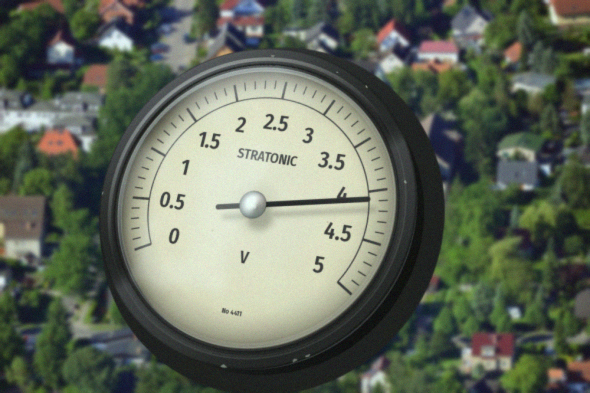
V 4.1
